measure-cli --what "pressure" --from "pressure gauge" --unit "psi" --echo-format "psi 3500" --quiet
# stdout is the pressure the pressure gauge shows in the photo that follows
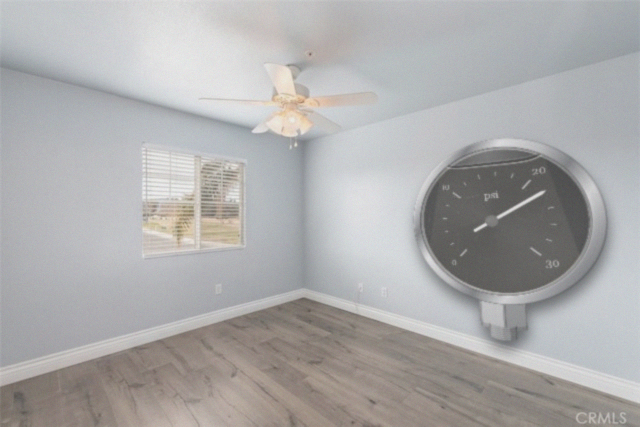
psi 22
